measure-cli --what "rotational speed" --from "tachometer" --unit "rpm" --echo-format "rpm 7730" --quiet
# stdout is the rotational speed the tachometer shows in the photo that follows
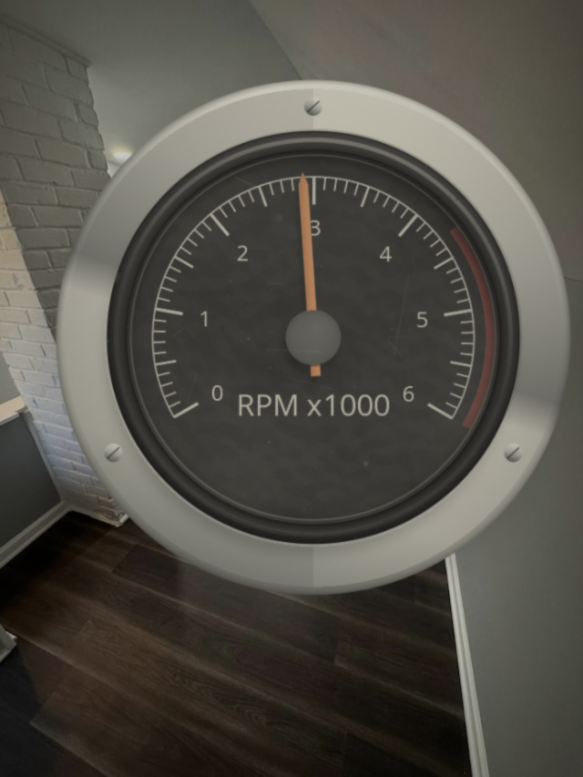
rpm 2900
